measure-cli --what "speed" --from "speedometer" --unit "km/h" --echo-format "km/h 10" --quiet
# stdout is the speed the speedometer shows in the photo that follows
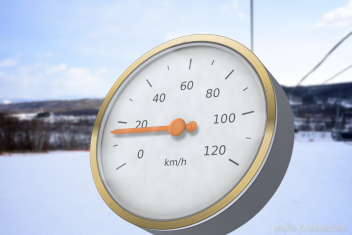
km/h 15
